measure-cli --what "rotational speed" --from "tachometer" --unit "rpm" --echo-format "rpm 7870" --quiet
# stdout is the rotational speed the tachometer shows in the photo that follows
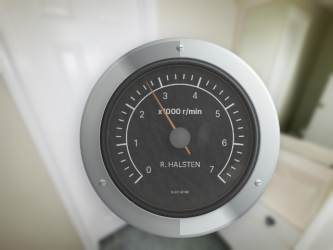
rpm 2700
